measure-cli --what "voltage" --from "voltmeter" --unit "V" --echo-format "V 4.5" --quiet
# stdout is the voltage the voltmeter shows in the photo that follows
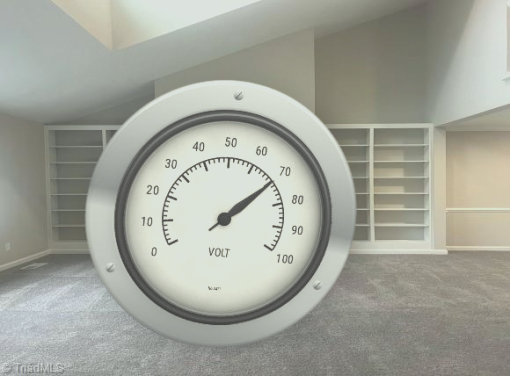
V 70
